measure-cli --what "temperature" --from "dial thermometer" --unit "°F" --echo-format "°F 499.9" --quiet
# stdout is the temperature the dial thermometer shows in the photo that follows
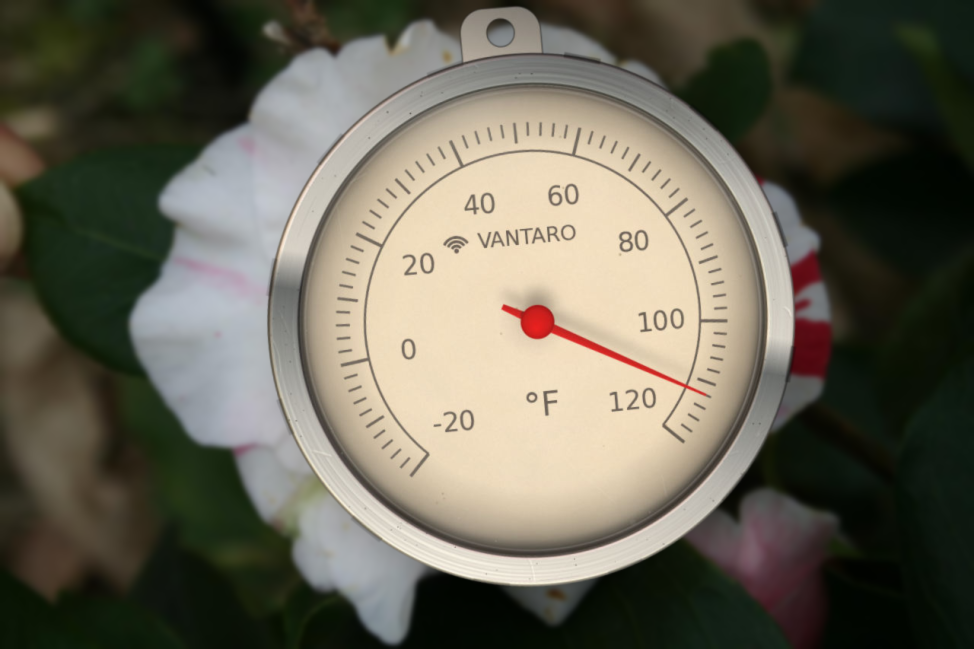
°F 112
